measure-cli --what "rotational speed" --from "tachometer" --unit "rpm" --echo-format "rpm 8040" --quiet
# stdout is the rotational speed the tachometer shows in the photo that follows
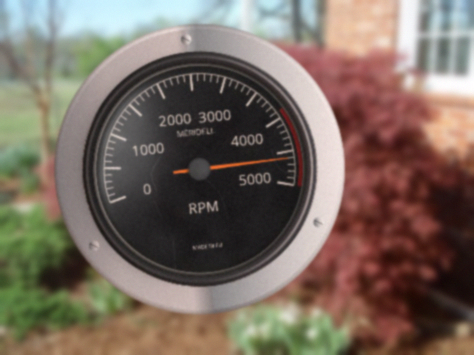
rpm 4600
